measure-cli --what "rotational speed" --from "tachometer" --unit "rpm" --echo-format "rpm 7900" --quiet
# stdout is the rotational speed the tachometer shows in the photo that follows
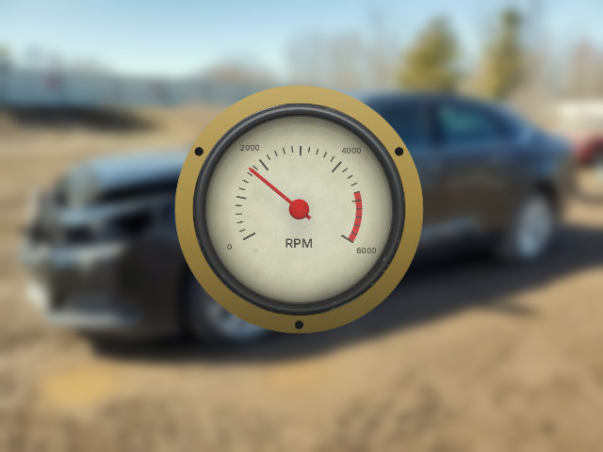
rpm 1700
